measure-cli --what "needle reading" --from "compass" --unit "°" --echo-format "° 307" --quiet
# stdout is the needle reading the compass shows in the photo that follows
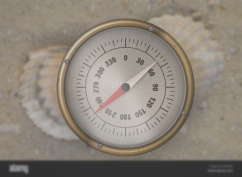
° 230
